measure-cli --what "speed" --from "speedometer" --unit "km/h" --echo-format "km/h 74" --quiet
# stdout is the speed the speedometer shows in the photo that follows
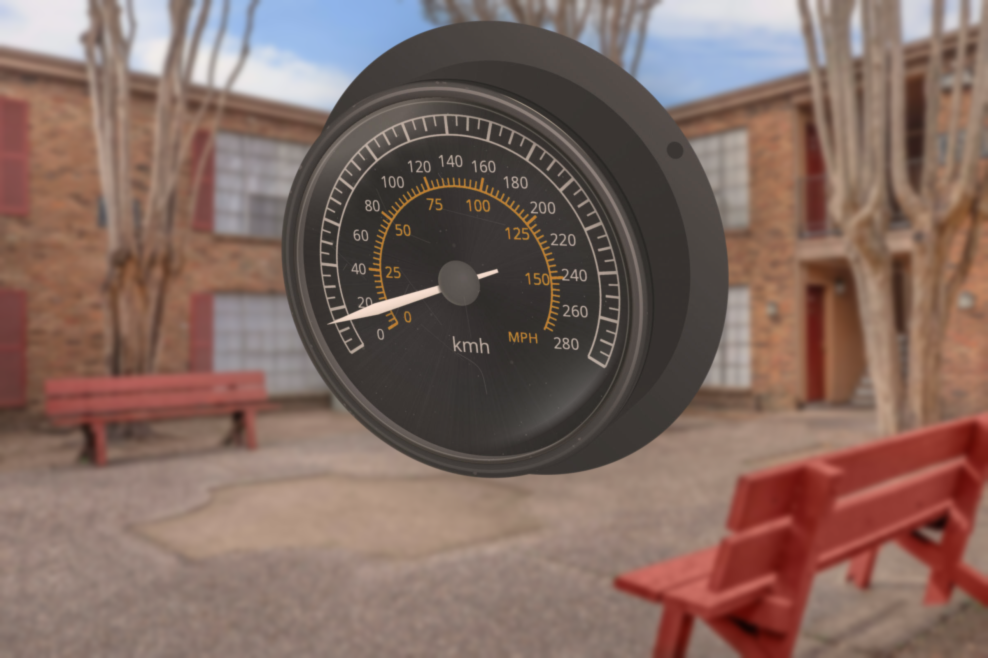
km/h 15
